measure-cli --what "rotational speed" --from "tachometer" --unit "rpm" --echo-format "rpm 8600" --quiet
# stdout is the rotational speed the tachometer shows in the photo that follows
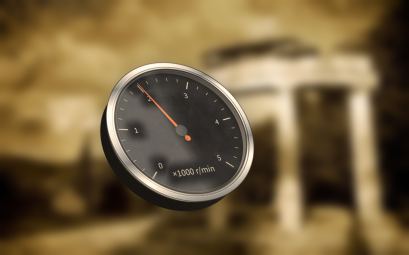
rpm 2000
